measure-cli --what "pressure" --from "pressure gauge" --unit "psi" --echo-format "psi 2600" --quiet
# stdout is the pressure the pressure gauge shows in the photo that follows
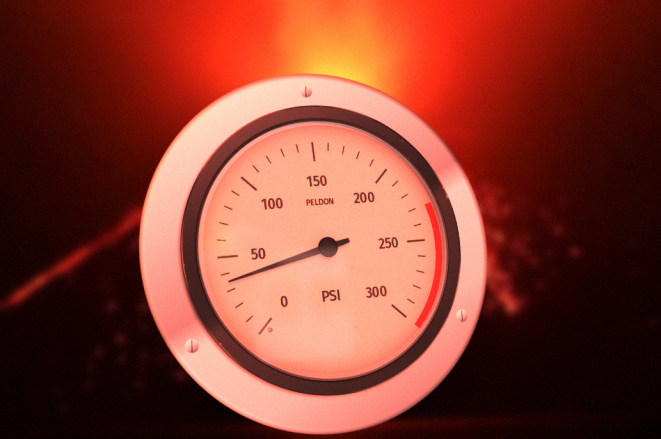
psi 35
